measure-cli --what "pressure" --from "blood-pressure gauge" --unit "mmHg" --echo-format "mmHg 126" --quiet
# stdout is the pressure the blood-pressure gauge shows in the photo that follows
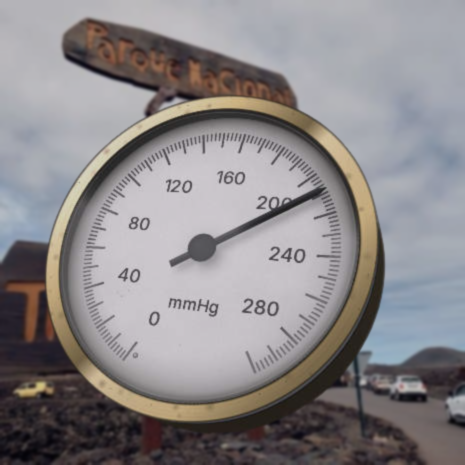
mmHg 210
